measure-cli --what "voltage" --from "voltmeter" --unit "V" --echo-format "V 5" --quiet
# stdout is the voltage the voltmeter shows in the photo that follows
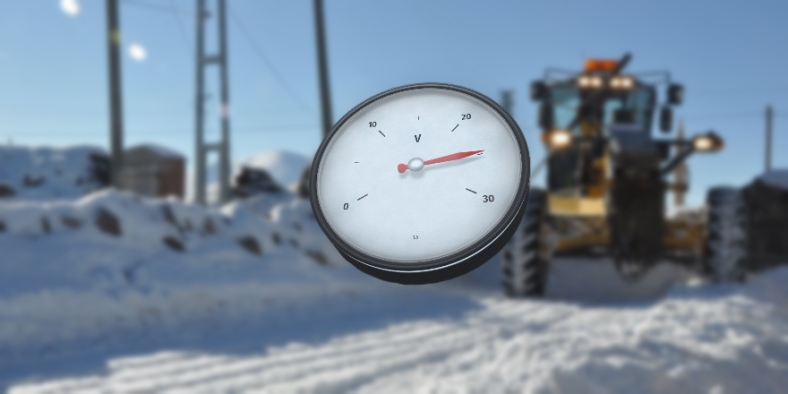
V 25
